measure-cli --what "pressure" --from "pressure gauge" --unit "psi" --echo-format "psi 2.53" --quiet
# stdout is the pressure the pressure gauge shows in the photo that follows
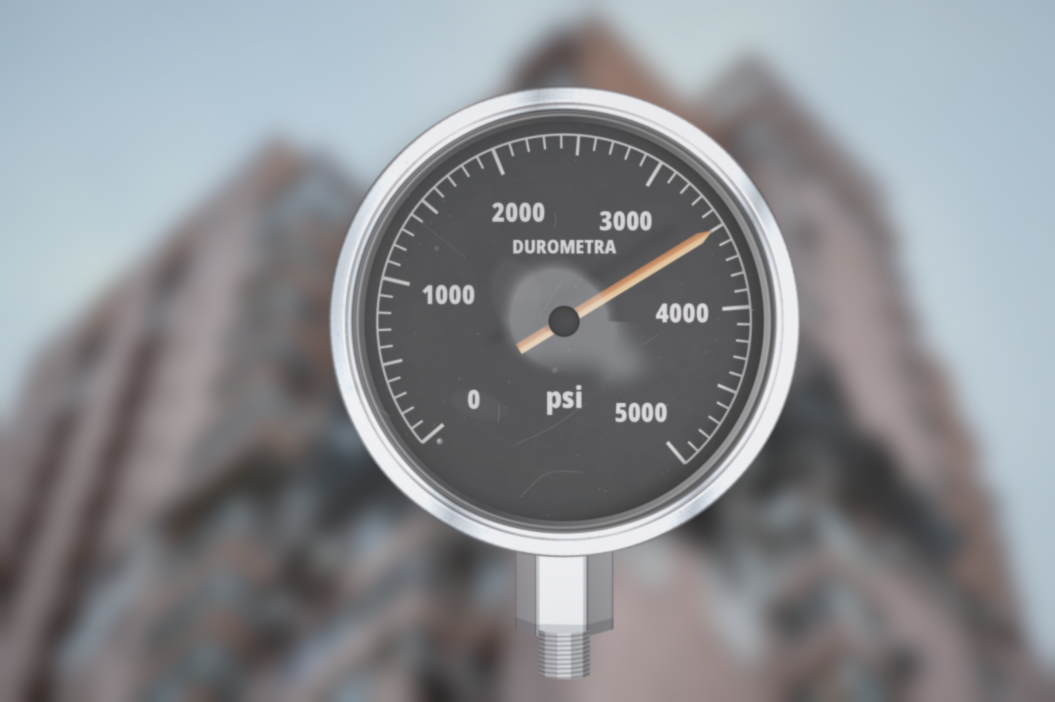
psi 3500
